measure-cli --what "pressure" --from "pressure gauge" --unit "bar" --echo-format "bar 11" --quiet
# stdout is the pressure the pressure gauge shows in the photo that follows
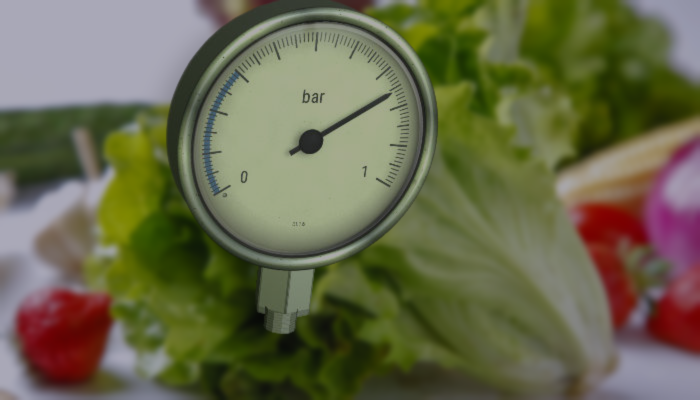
bar 0.75
